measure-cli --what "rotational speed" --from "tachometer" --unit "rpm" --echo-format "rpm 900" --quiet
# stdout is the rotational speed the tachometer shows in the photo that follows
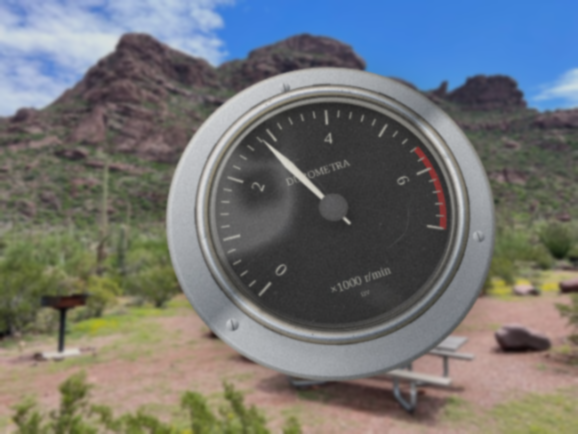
rpm 2800
